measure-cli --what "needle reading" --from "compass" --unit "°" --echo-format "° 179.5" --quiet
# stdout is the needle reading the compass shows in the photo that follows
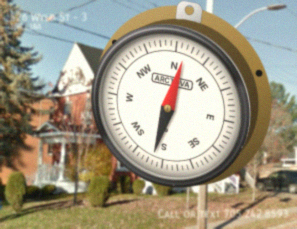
° 10
